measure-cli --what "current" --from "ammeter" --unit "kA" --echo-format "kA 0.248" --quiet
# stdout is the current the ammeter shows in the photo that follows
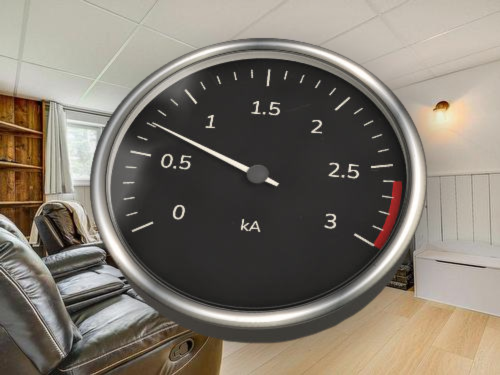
kA 0.7
